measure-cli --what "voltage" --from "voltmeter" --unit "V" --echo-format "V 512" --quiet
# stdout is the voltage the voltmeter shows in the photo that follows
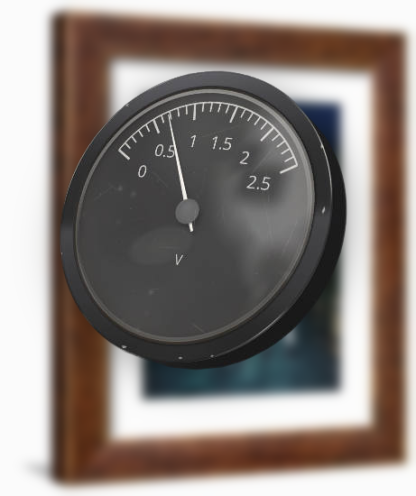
V 0.7
